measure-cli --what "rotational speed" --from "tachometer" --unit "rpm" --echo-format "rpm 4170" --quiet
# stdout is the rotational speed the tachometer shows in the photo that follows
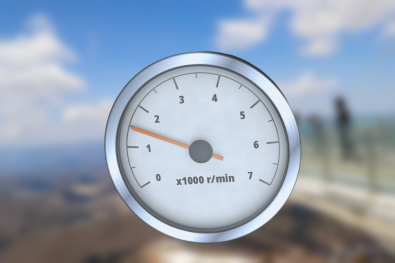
rpm 1500
